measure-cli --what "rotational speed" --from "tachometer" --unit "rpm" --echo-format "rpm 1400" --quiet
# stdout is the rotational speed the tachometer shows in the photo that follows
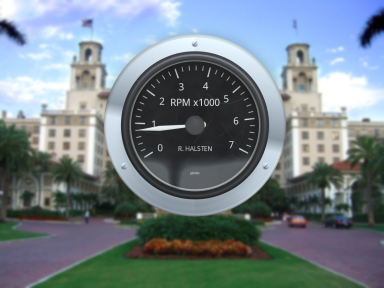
rpm 800
